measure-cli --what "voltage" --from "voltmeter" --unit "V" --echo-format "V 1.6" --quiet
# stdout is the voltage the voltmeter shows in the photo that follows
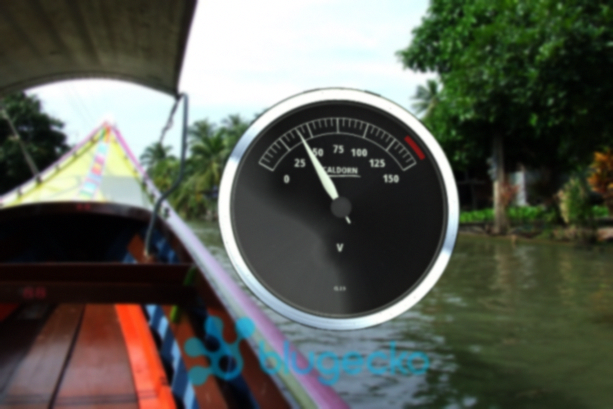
V 40
